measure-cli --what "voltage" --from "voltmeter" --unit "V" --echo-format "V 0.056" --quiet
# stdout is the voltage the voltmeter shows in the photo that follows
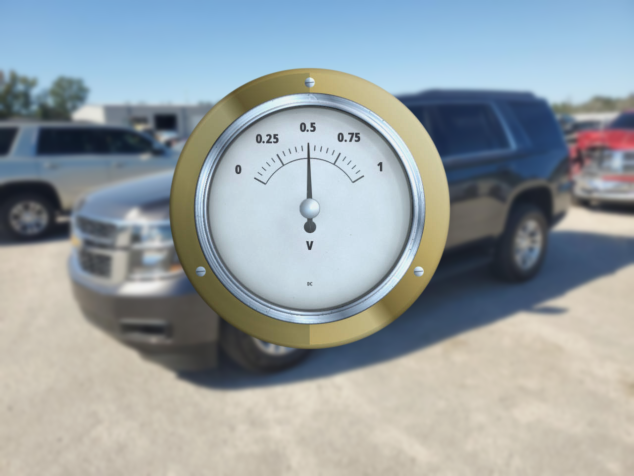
V 0.5
